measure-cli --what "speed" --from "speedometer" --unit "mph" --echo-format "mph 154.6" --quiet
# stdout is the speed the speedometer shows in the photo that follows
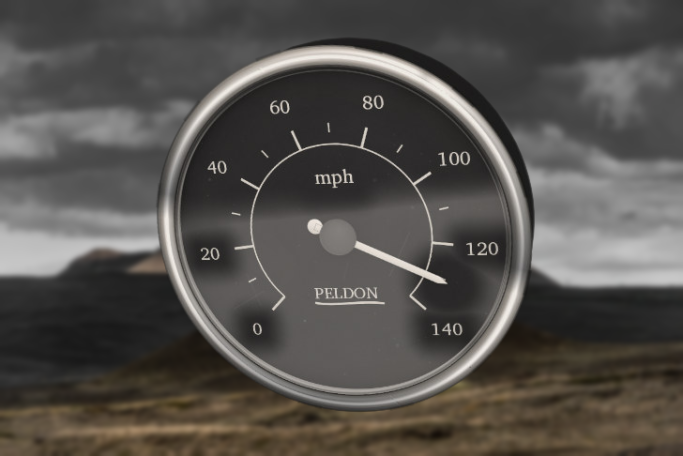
mph 130
